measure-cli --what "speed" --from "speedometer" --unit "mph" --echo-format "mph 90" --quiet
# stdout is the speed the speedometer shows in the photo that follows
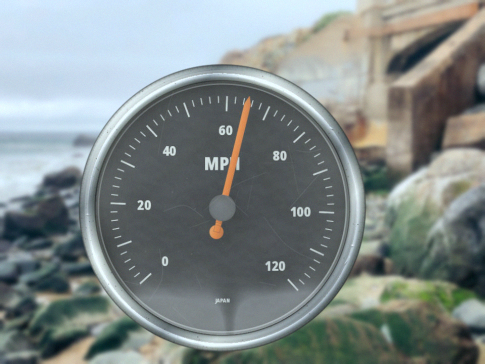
mph 65
